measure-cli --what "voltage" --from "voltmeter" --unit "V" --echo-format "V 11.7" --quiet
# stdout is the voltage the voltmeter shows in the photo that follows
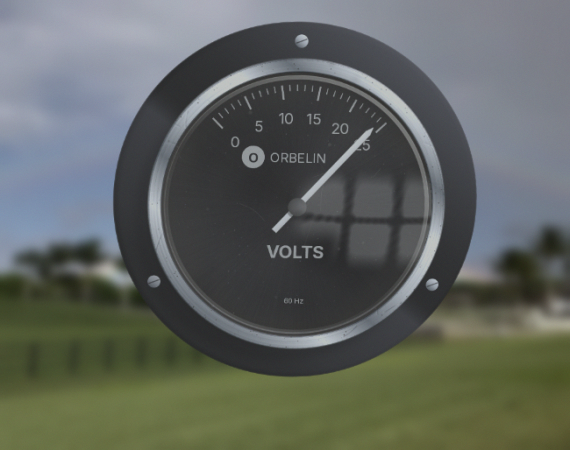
V 24
